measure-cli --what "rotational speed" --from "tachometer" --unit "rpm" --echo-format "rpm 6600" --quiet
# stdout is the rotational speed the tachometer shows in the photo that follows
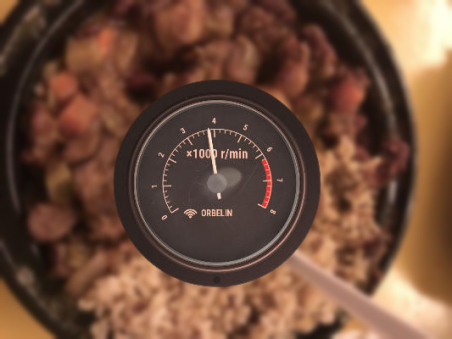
rpm 3800
